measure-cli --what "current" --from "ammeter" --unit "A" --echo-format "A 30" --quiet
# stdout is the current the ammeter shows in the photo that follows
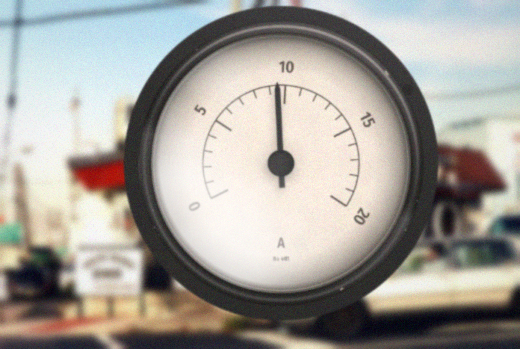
A 9.5
